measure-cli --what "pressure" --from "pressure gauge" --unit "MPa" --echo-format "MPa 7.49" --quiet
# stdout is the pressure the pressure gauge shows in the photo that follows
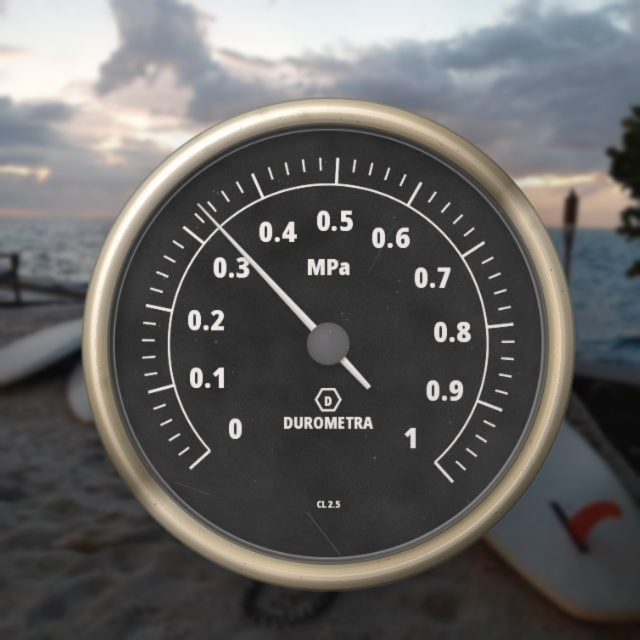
MPa 0.33
